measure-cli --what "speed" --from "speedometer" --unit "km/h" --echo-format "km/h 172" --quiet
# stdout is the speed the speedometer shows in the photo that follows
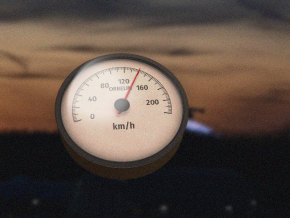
km/h 140
